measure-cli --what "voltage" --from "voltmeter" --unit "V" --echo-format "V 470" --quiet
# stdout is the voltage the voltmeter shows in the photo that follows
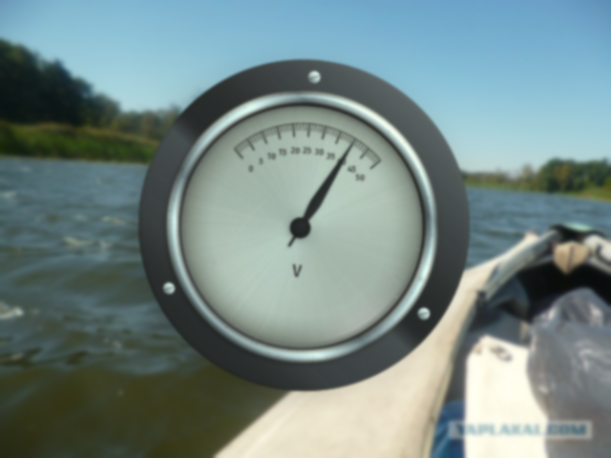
V 40
